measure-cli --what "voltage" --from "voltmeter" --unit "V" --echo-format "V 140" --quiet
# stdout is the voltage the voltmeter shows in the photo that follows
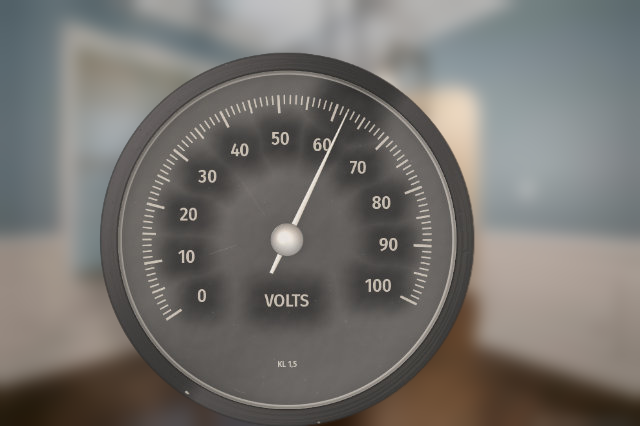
V 62
